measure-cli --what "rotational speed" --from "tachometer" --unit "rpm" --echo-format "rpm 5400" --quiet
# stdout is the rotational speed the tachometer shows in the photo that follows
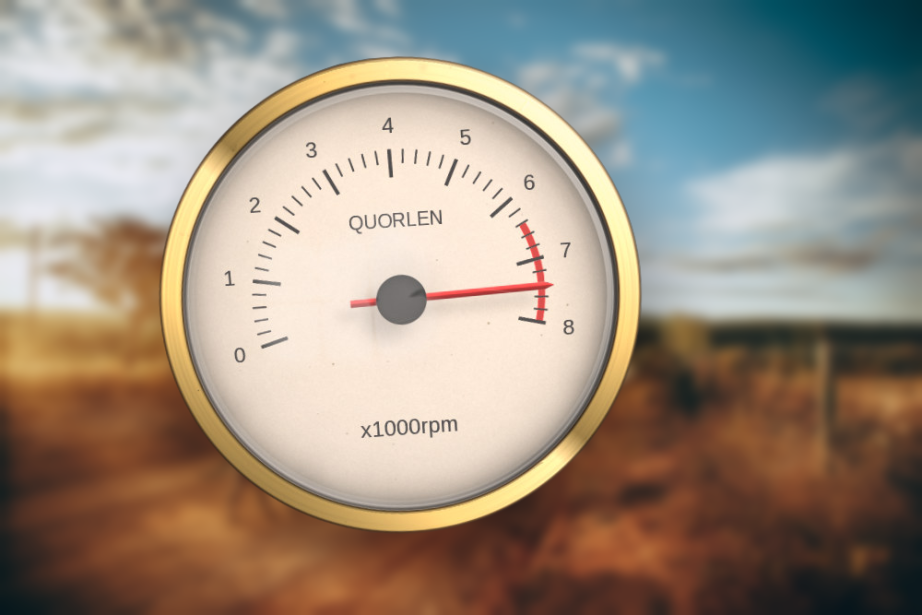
rpm 7400
